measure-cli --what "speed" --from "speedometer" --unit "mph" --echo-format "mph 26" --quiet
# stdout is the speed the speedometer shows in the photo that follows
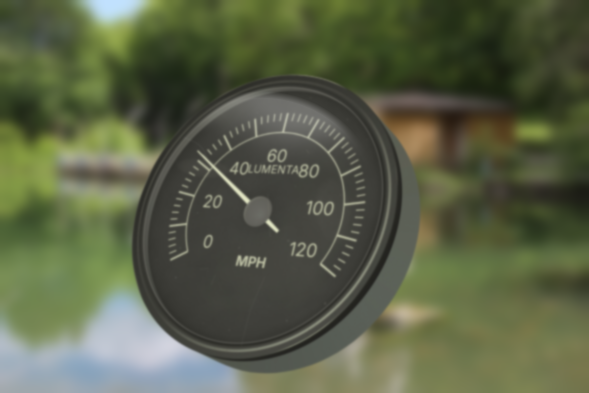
mph 32
